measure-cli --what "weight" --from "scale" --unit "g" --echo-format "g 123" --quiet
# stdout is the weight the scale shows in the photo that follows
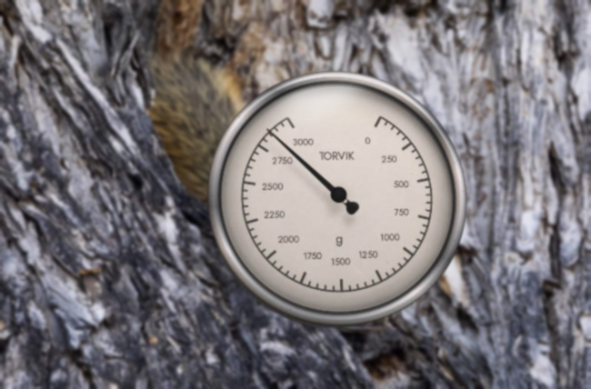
g 2850
